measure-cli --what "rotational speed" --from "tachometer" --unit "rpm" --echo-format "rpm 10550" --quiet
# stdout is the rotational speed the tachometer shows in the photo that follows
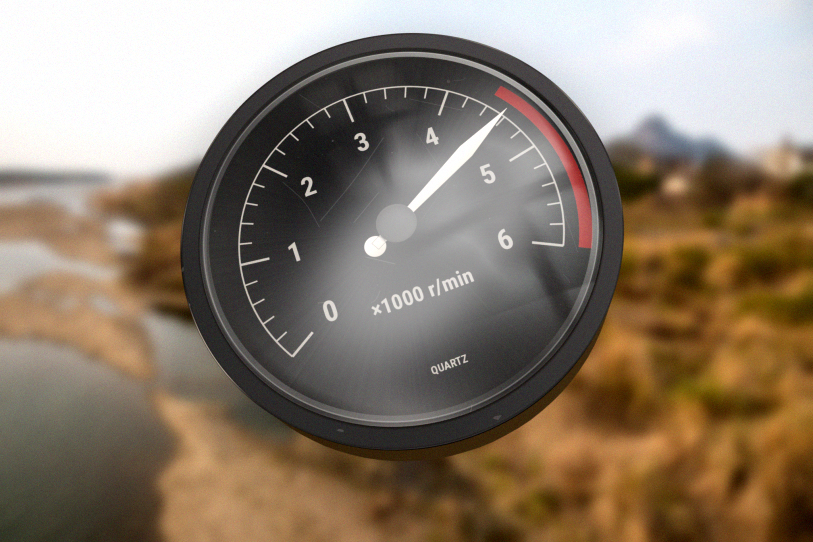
rpm 4600
